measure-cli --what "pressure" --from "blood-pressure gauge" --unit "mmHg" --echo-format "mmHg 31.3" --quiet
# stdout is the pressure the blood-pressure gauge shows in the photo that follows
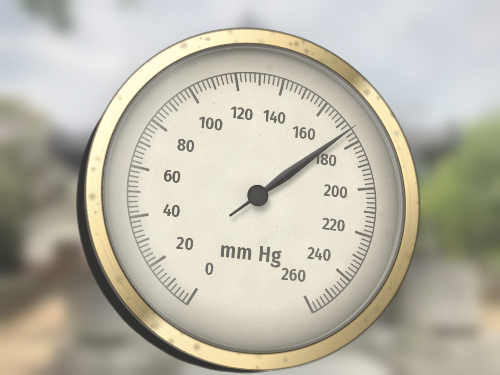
mmHg 174
